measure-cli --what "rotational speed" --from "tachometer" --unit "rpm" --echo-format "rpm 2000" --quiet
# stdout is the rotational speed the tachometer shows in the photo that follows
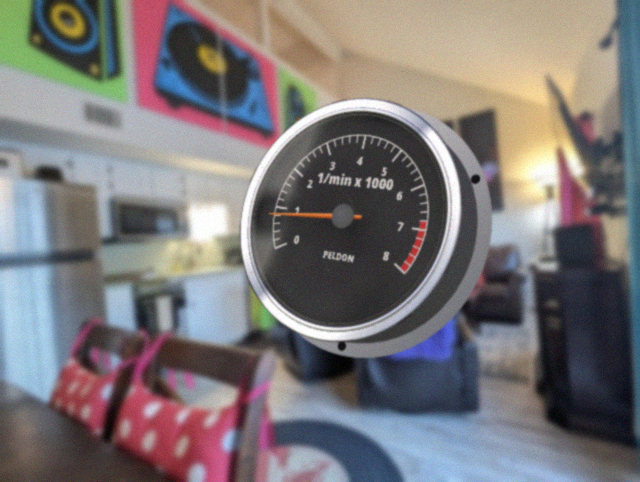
rpm 800
